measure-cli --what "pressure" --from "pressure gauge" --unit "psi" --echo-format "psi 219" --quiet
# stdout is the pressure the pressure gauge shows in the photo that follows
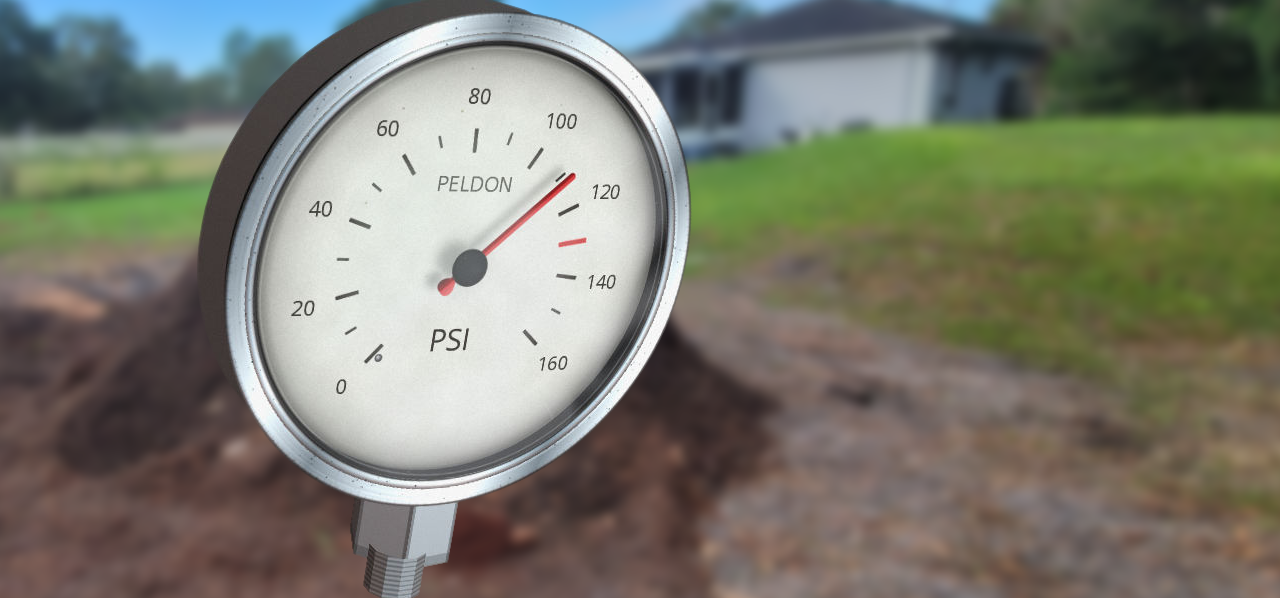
psi 110
